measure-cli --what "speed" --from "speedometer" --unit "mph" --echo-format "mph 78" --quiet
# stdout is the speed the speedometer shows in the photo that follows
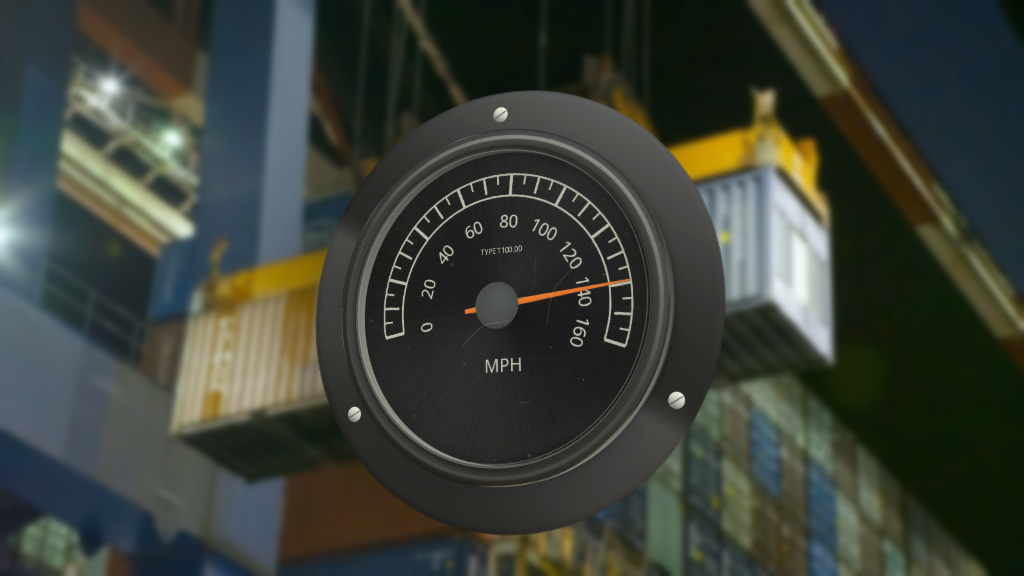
mph 140
